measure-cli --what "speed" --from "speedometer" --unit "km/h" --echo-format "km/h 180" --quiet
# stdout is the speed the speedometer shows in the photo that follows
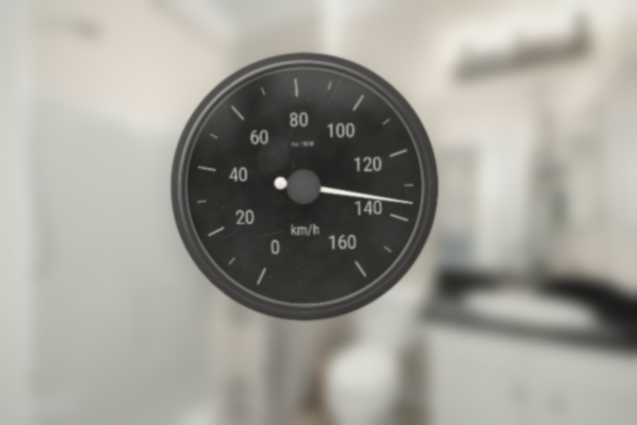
km/h 135
